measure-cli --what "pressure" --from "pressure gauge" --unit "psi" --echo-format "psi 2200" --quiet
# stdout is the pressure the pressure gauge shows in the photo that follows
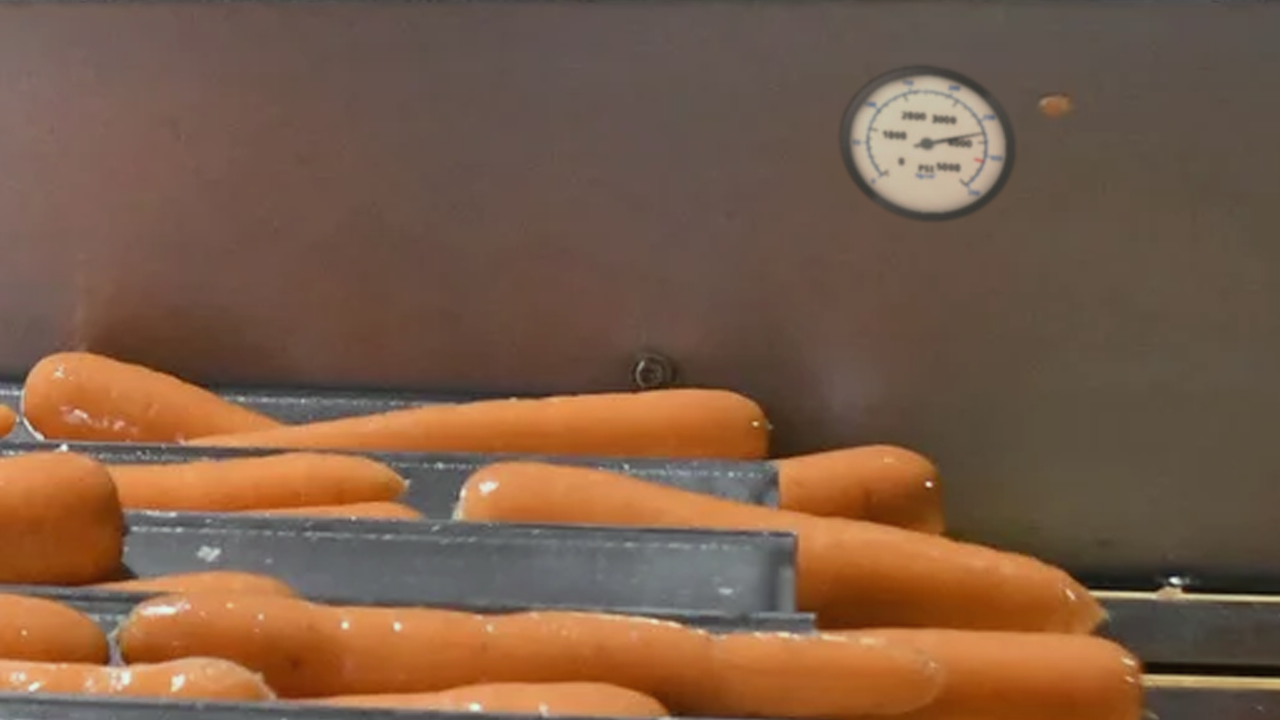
psi 3800
